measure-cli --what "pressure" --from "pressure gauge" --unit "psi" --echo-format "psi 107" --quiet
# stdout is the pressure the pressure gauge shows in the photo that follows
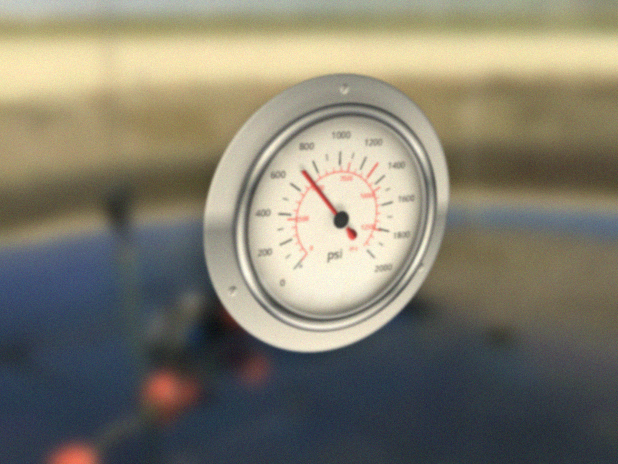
psi 700
